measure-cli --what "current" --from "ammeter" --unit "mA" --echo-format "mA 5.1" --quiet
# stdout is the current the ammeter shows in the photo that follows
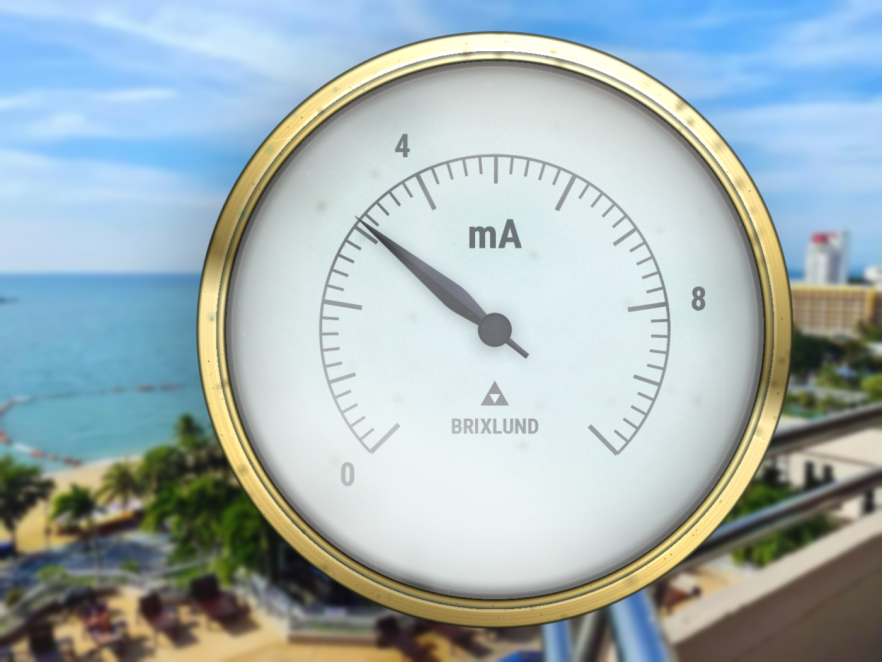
mA 3.1
